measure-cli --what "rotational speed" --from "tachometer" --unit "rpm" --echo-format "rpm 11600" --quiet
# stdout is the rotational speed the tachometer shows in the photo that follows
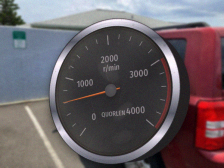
rpm 600
